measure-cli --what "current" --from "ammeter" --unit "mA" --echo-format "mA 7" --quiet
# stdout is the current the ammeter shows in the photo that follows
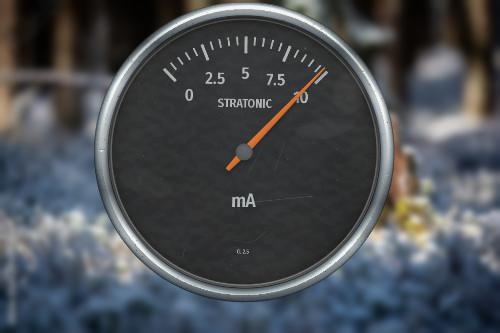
mA 9.75
